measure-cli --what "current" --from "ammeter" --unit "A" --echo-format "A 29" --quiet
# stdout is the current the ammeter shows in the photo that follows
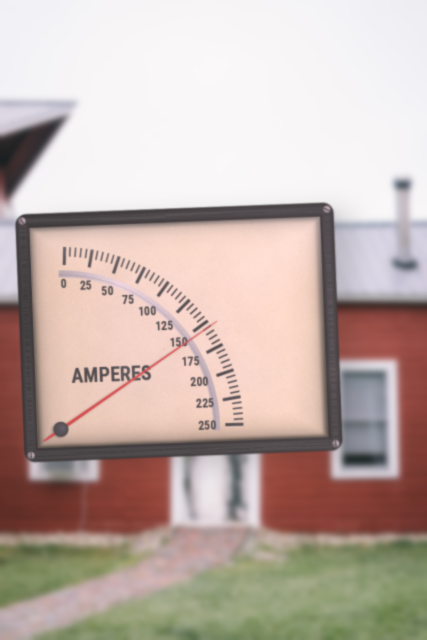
A 155
